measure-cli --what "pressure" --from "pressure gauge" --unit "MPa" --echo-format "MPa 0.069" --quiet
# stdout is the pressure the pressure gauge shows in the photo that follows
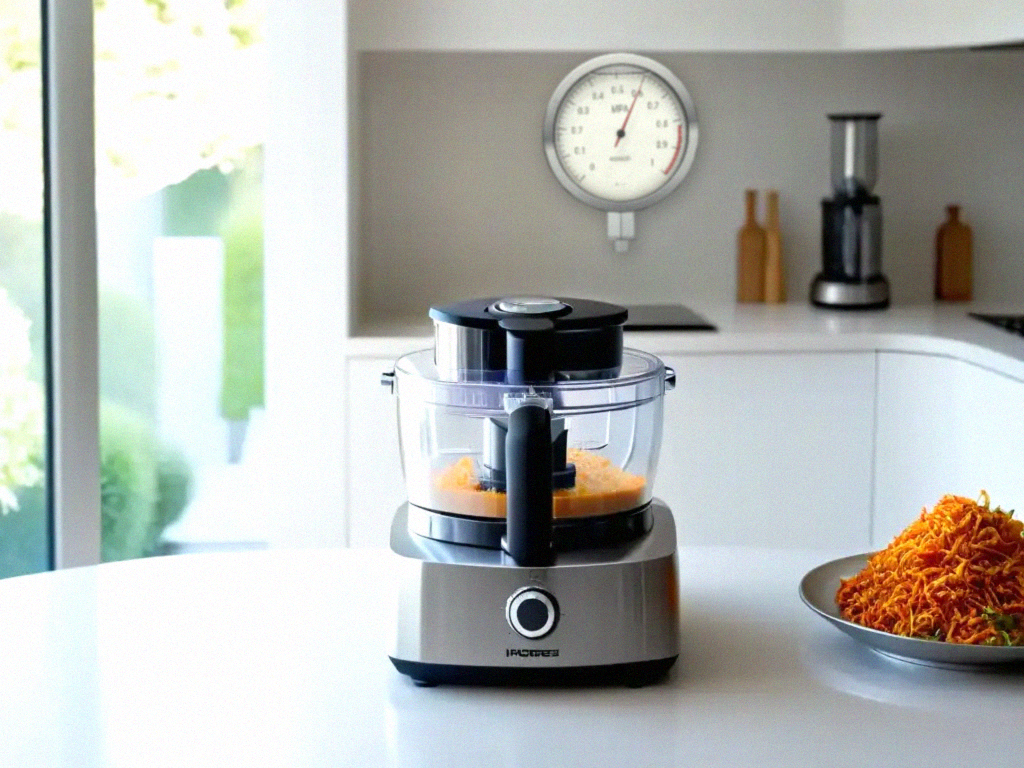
MPa 0.6
